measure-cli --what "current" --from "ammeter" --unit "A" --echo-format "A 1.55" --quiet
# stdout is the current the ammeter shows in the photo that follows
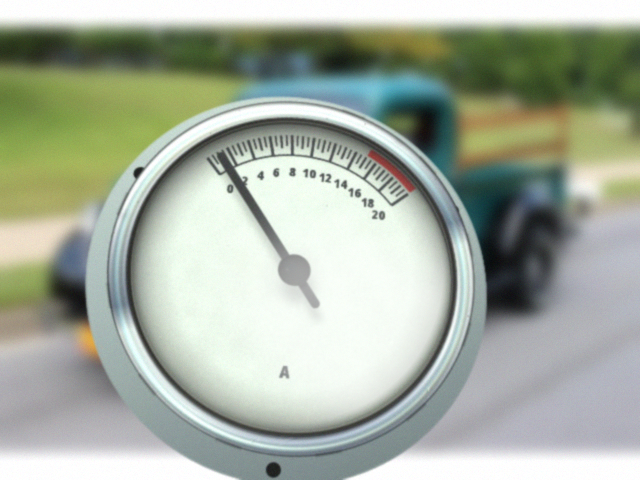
A 1
